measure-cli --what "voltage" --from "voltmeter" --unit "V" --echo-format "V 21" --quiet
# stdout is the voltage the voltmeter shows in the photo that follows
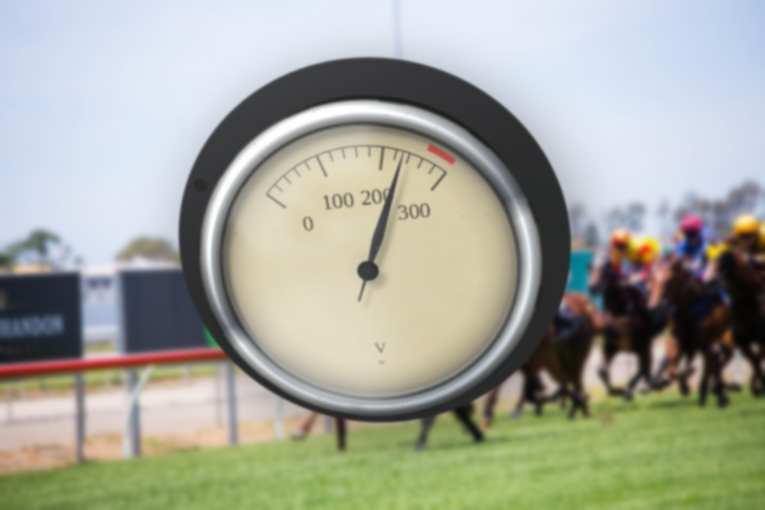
V 230
